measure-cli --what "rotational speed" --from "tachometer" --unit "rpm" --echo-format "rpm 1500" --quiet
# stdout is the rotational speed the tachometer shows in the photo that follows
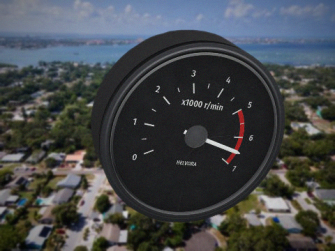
rpm 6500
